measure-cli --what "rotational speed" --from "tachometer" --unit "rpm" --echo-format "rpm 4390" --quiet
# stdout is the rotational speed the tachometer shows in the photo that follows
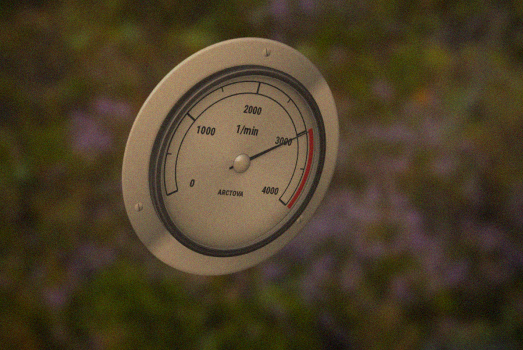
rpm 3000
